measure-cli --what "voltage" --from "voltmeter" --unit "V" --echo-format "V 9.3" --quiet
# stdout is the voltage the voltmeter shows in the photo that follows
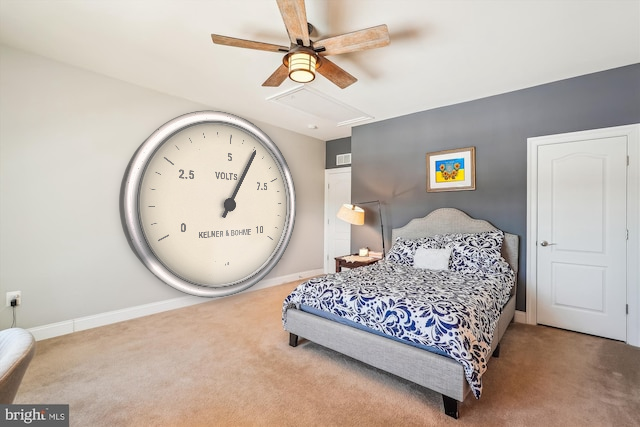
V 6
